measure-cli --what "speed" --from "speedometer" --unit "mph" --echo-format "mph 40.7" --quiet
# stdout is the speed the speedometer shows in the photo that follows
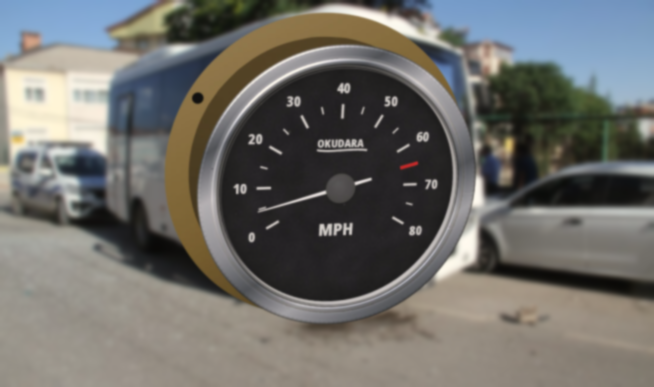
mph 5
